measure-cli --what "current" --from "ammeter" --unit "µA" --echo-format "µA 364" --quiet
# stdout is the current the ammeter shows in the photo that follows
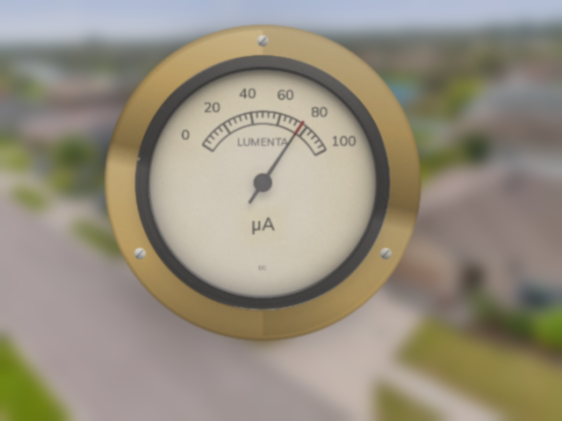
µA 76
